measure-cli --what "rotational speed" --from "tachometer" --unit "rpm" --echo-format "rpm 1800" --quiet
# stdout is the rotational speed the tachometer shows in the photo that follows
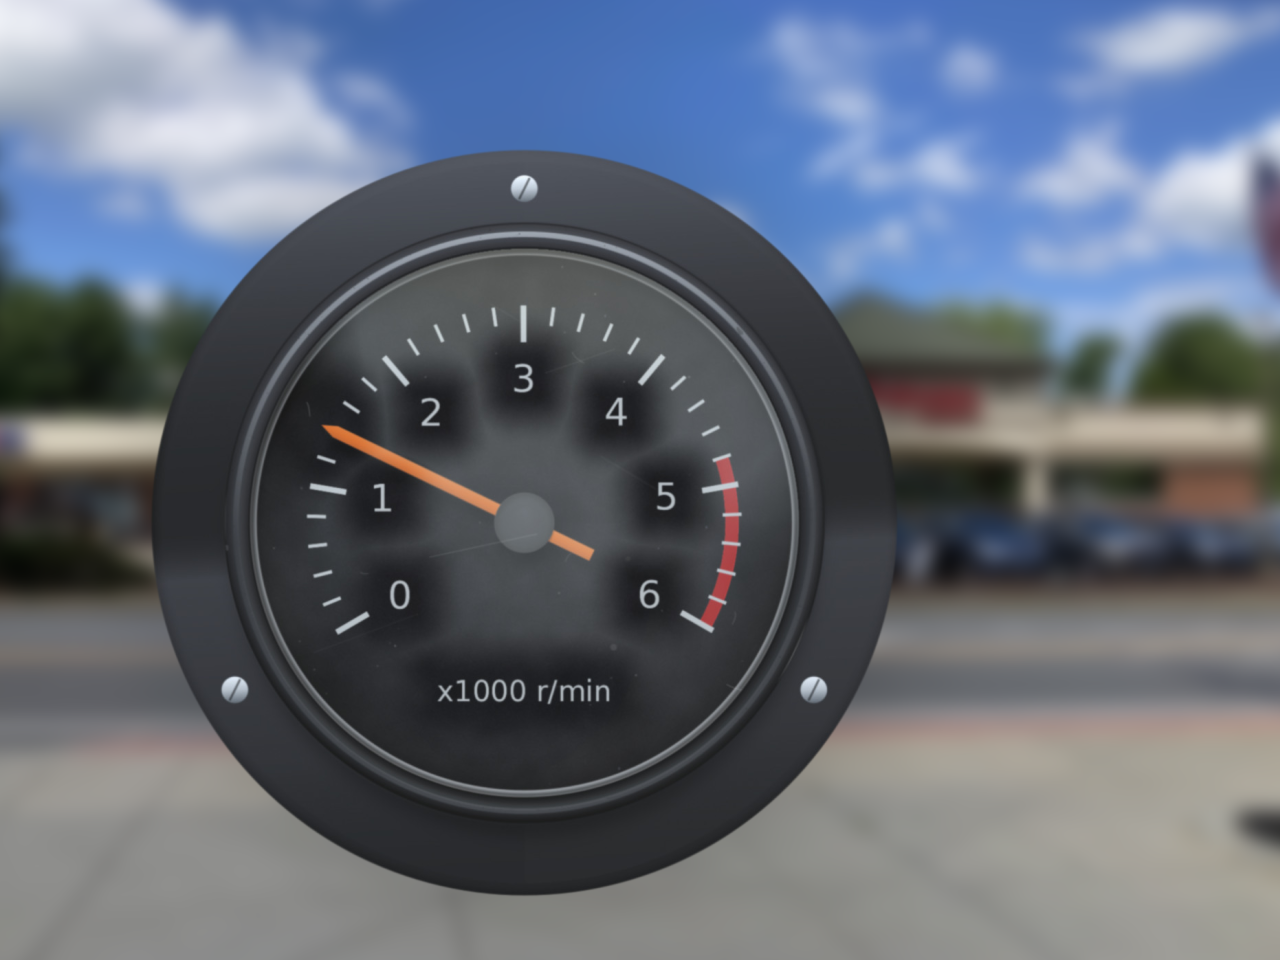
rpm 1400
